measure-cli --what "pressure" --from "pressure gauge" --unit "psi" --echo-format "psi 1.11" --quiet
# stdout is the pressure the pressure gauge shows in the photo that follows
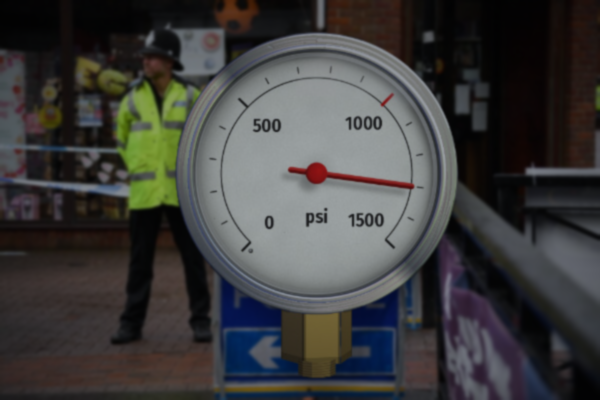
psi 1300
